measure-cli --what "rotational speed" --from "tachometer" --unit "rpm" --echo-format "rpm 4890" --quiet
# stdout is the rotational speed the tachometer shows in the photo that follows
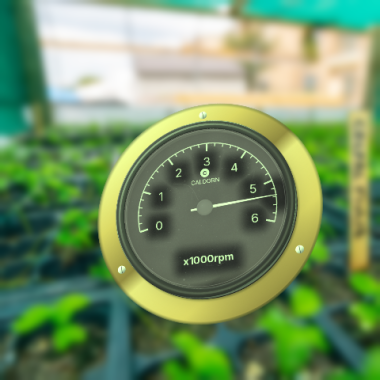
rpm 5400
